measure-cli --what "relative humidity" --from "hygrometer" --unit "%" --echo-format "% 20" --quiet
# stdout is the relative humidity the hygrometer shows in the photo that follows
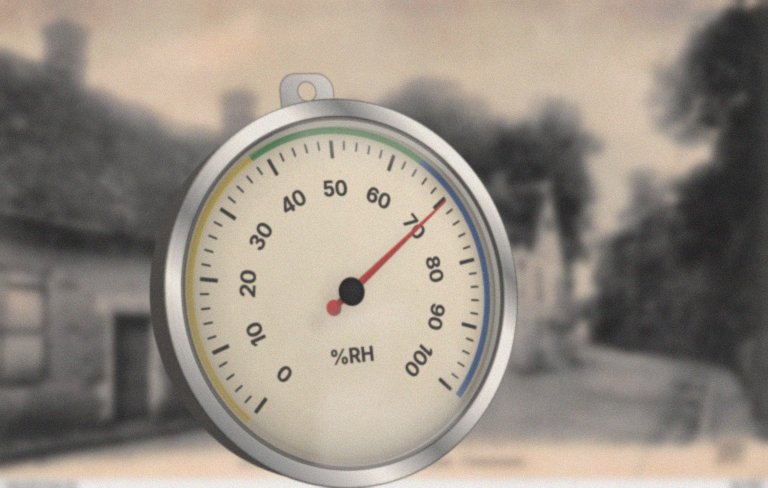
% 70
